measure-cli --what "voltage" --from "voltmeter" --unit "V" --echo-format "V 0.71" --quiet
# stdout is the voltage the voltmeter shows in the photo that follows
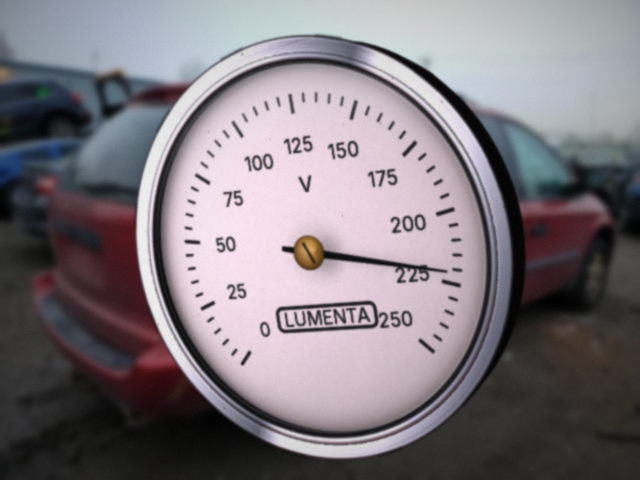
V 220
